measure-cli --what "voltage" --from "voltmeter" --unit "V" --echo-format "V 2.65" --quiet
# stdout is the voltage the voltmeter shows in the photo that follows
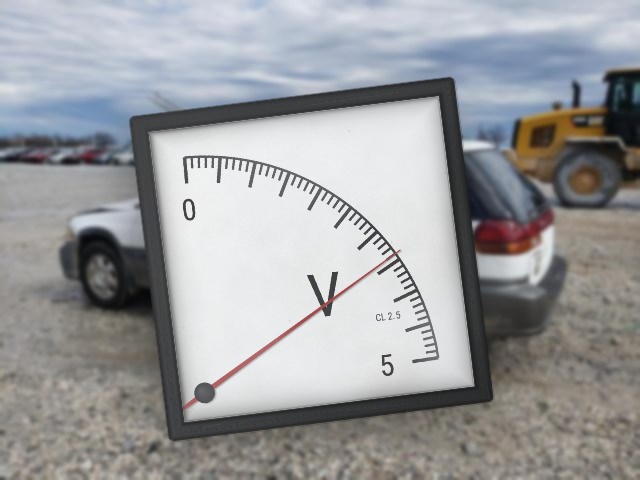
V 3.4
